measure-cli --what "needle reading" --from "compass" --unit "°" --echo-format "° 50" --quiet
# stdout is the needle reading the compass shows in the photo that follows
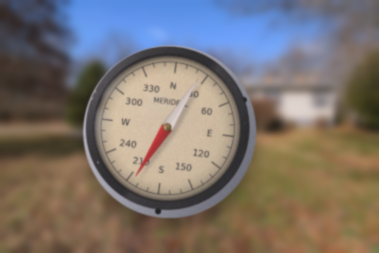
° 205
